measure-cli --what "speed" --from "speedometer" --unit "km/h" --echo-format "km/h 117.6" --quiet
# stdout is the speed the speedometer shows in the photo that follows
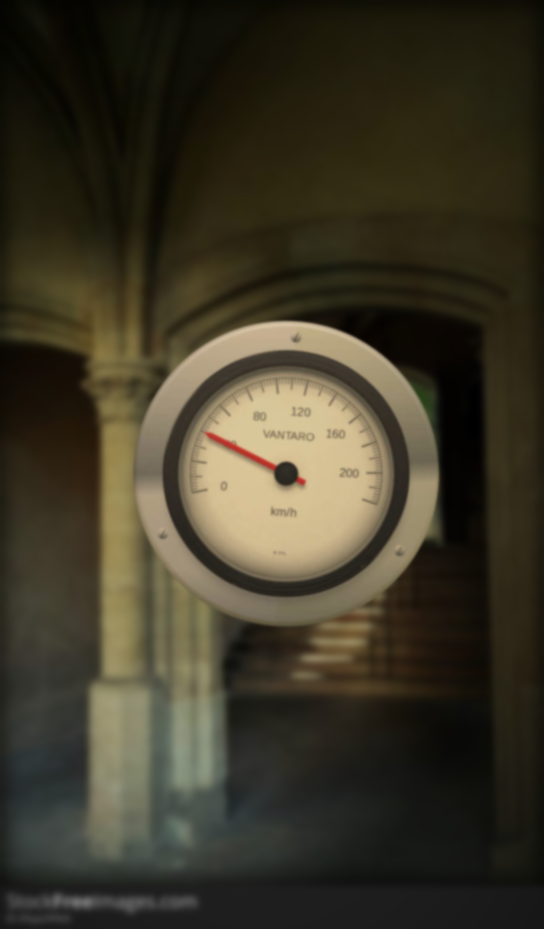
km/h 40
